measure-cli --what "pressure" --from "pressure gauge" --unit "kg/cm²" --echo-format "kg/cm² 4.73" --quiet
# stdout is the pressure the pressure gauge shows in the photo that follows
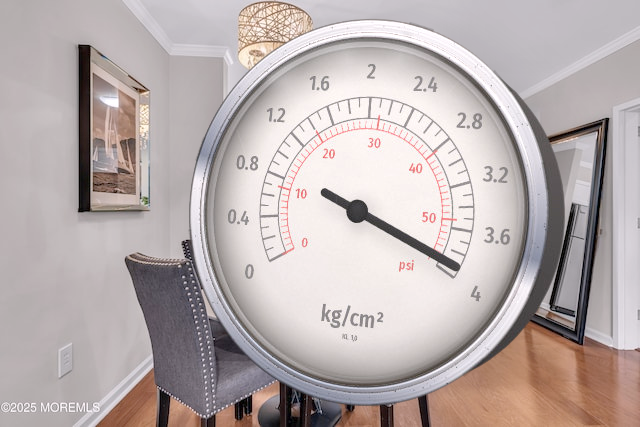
kg/cm² 3.9
